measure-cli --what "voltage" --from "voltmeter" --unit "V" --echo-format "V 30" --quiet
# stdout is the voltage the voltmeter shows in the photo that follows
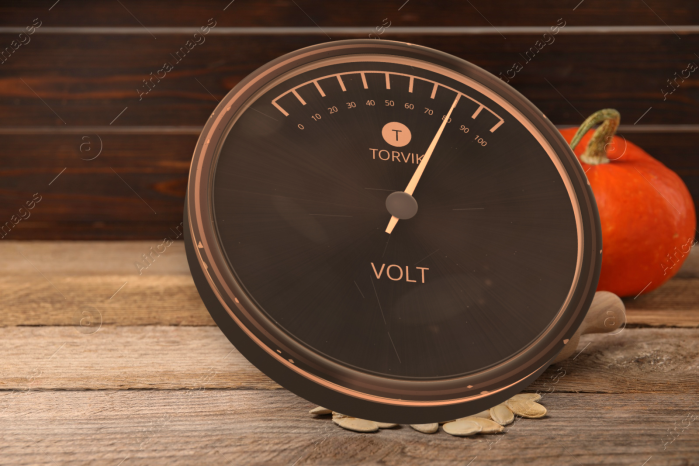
V 80
